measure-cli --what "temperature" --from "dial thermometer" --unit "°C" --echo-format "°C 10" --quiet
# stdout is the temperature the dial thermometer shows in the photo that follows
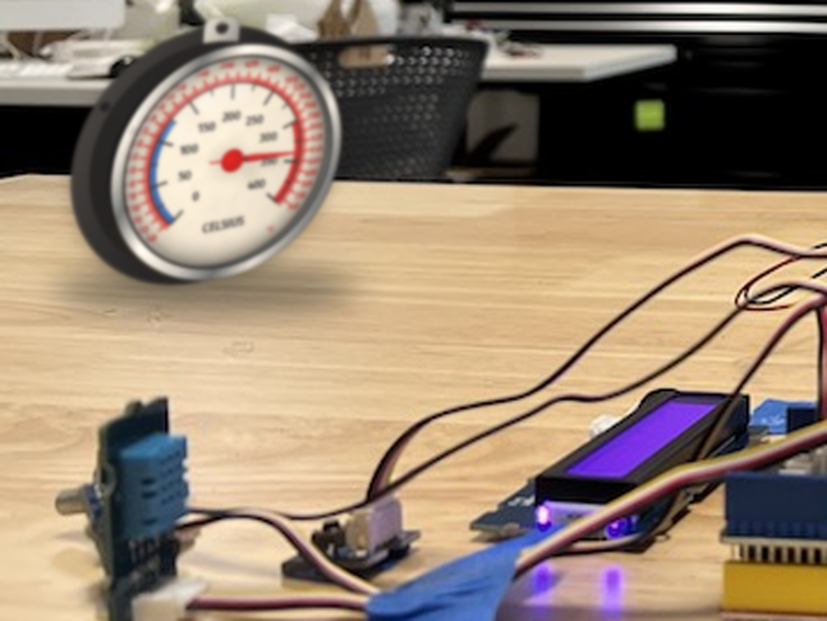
°C 337.5
